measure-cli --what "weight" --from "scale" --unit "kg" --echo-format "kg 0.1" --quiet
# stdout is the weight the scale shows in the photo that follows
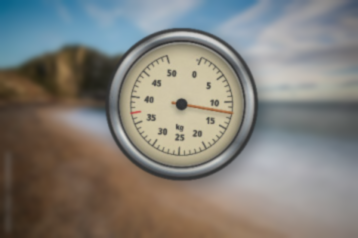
kg 12
